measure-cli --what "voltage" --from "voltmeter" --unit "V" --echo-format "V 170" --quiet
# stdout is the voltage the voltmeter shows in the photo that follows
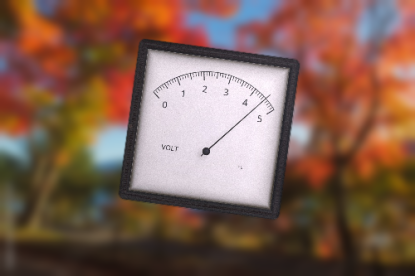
V 4.5
